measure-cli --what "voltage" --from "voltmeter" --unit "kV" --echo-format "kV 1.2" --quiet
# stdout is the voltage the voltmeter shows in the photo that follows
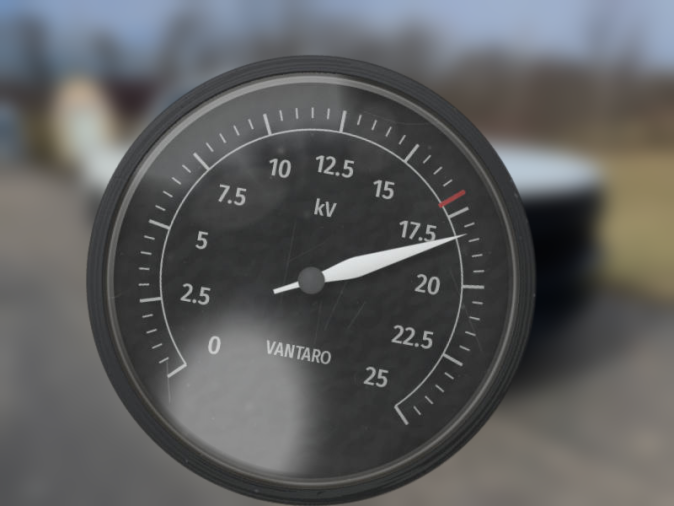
kV 18.25
